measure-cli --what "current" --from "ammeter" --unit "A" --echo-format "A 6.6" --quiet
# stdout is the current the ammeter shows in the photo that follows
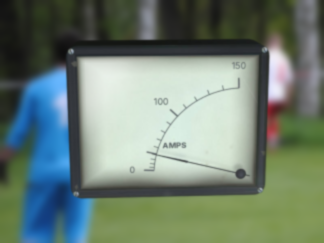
A 50
